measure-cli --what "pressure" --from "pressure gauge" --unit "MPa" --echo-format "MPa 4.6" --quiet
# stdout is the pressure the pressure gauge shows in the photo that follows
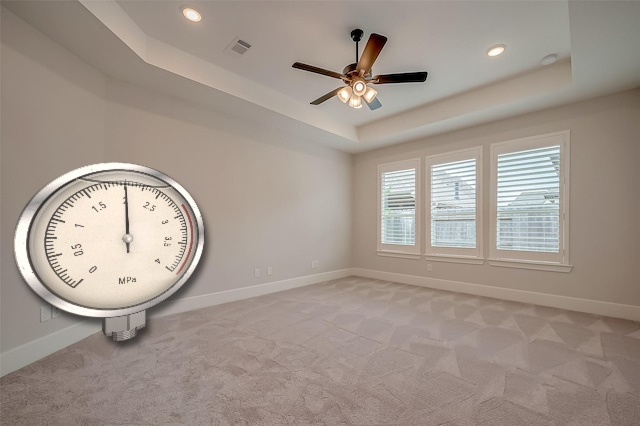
MPa 2
